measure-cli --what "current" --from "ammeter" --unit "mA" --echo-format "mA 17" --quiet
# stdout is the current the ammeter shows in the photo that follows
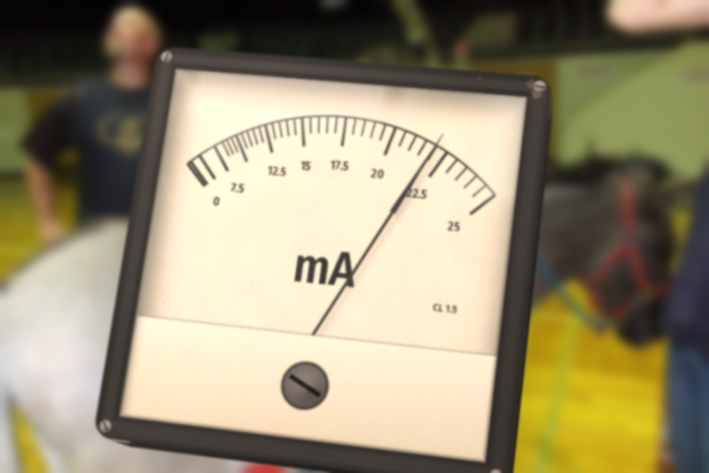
mA 22
